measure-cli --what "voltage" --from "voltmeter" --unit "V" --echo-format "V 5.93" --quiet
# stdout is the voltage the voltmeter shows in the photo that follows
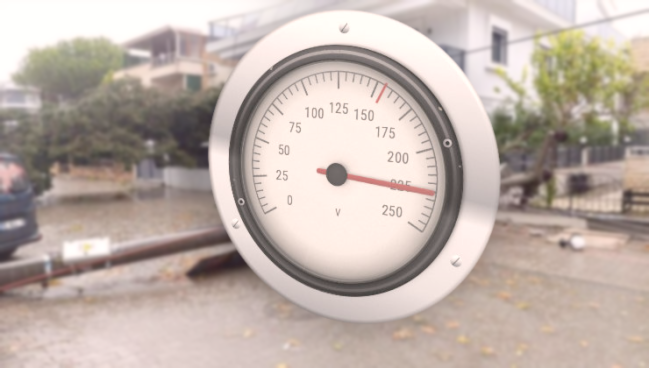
V 225
